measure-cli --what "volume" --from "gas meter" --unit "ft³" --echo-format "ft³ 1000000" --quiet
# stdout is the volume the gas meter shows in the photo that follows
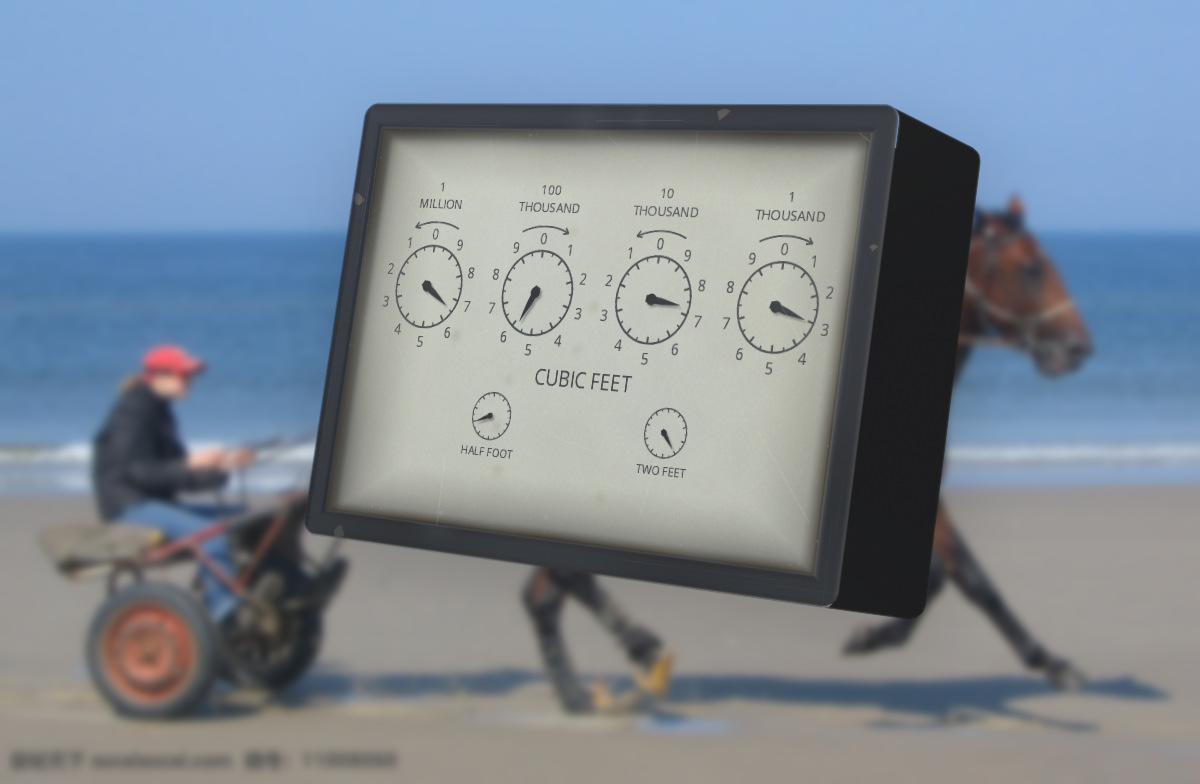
ft³ 657300
